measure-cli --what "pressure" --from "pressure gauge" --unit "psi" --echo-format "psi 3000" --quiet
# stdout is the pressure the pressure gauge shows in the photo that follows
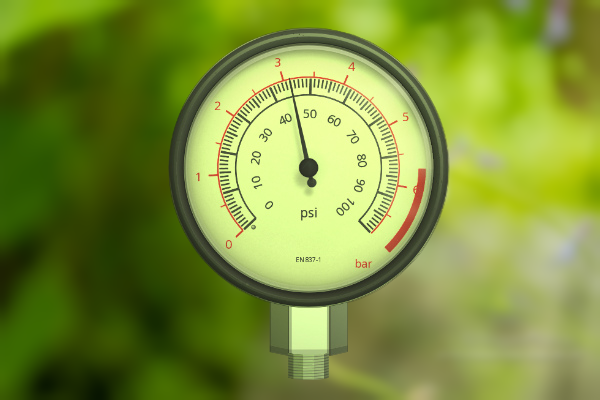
psi 45
